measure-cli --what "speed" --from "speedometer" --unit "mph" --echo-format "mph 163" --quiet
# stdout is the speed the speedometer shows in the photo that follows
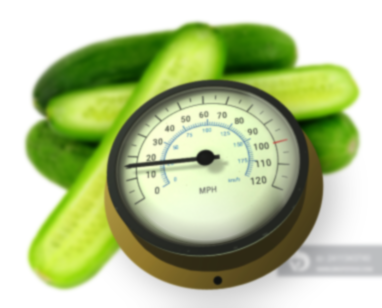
mph 15
